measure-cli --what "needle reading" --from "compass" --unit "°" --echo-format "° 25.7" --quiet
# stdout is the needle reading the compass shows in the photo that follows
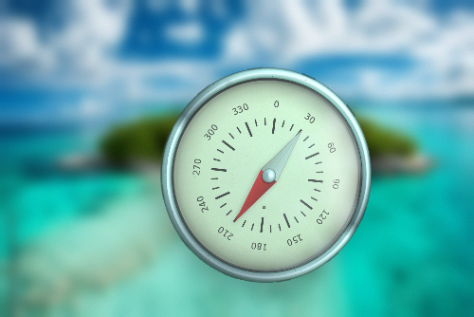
° 210
